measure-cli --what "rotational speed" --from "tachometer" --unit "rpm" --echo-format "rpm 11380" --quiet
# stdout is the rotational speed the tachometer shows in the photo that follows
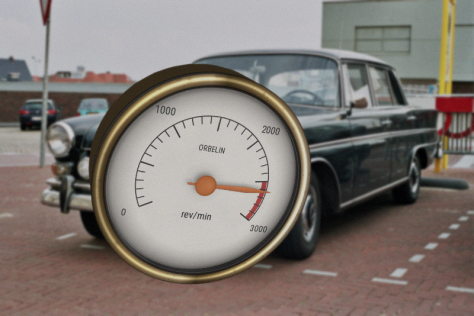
rpm 2600
